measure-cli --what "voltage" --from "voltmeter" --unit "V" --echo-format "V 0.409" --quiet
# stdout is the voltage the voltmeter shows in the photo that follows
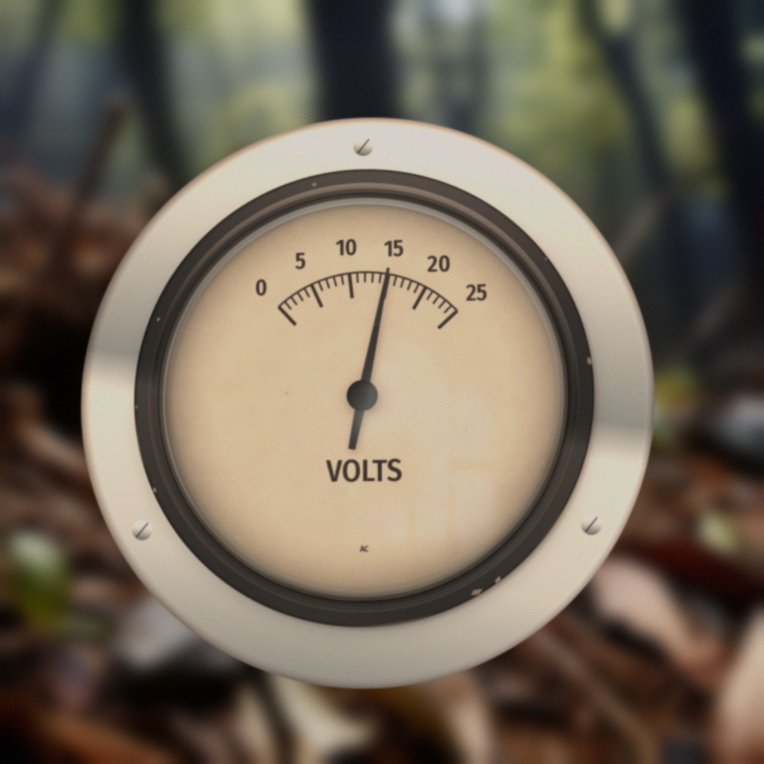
V 15
